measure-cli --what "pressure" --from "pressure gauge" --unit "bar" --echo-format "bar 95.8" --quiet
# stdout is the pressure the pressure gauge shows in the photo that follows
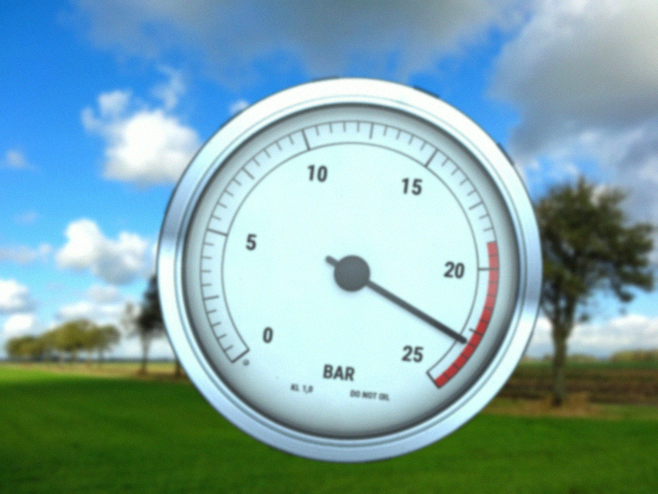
bar 23
